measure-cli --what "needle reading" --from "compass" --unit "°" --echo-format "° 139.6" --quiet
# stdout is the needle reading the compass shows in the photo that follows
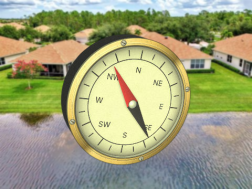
° 322.5
